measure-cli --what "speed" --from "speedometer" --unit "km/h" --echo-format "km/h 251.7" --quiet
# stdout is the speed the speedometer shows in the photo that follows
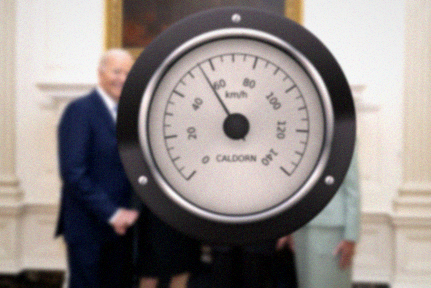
km/h 55
